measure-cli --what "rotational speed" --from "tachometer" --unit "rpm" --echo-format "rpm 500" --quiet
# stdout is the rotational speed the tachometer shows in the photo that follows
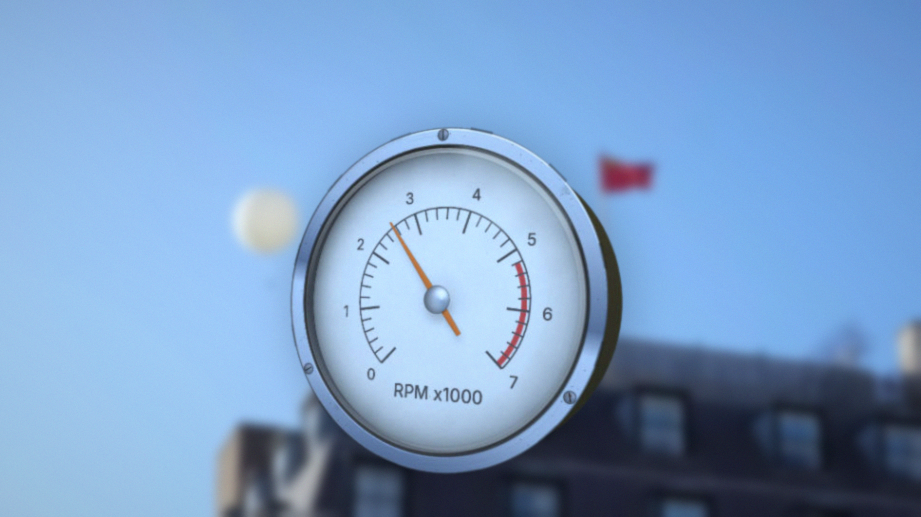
rpm 2600
